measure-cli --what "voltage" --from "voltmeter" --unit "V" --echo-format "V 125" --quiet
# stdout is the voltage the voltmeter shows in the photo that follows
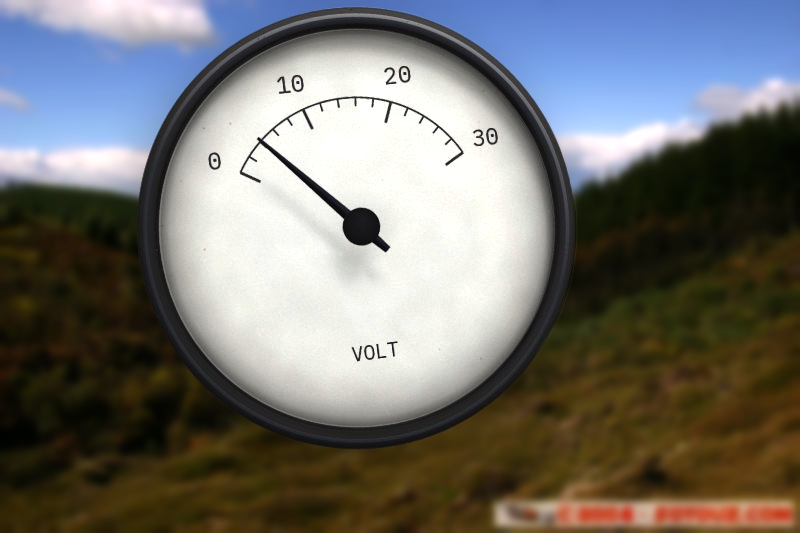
V 4
